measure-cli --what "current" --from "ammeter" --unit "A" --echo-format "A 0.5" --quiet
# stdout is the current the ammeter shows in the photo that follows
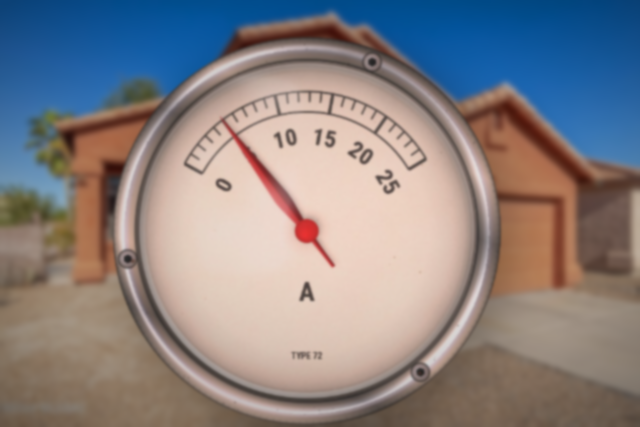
A 5
